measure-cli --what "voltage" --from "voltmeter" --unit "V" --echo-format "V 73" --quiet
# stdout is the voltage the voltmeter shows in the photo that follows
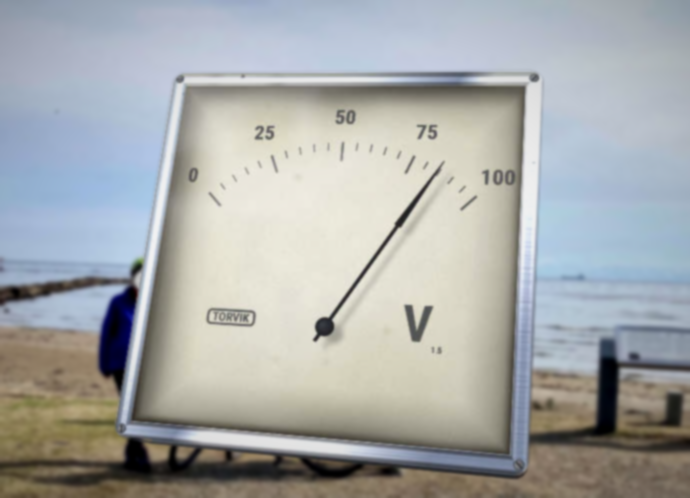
V 85
